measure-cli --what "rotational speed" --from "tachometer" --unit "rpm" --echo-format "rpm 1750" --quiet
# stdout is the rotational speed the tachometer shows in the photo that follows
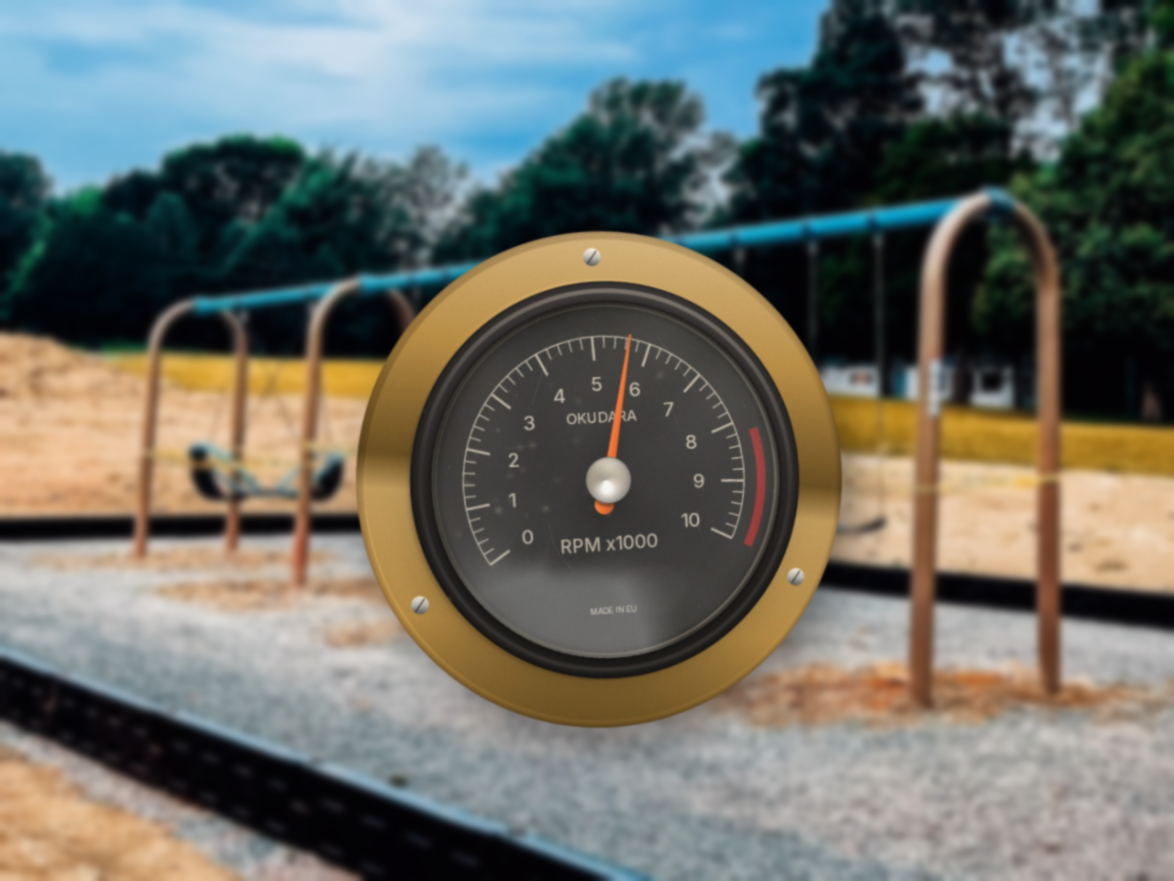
rpm 5600
